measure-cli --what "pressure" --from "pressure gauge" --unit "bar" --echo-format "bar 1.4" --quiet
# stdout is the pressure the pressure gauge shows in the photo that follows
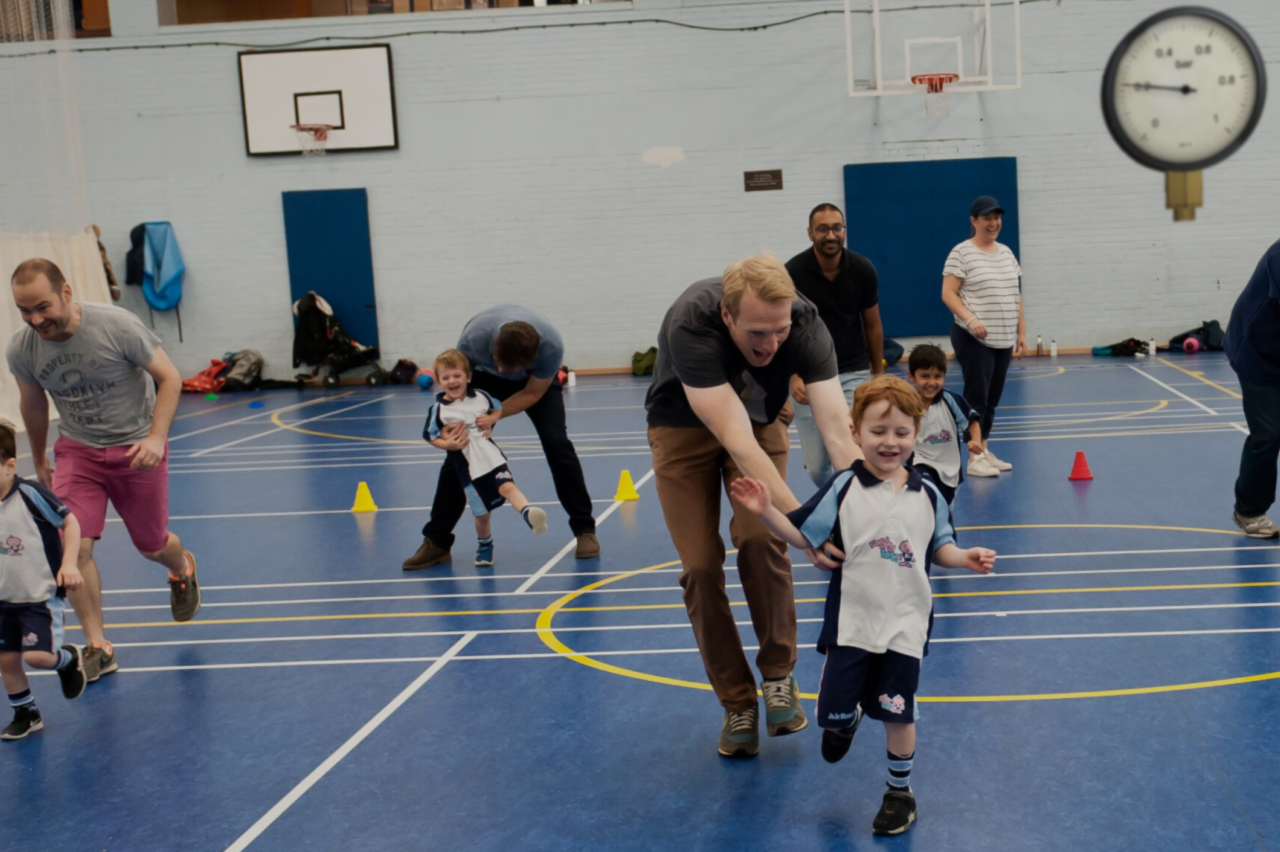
bar 0.2
